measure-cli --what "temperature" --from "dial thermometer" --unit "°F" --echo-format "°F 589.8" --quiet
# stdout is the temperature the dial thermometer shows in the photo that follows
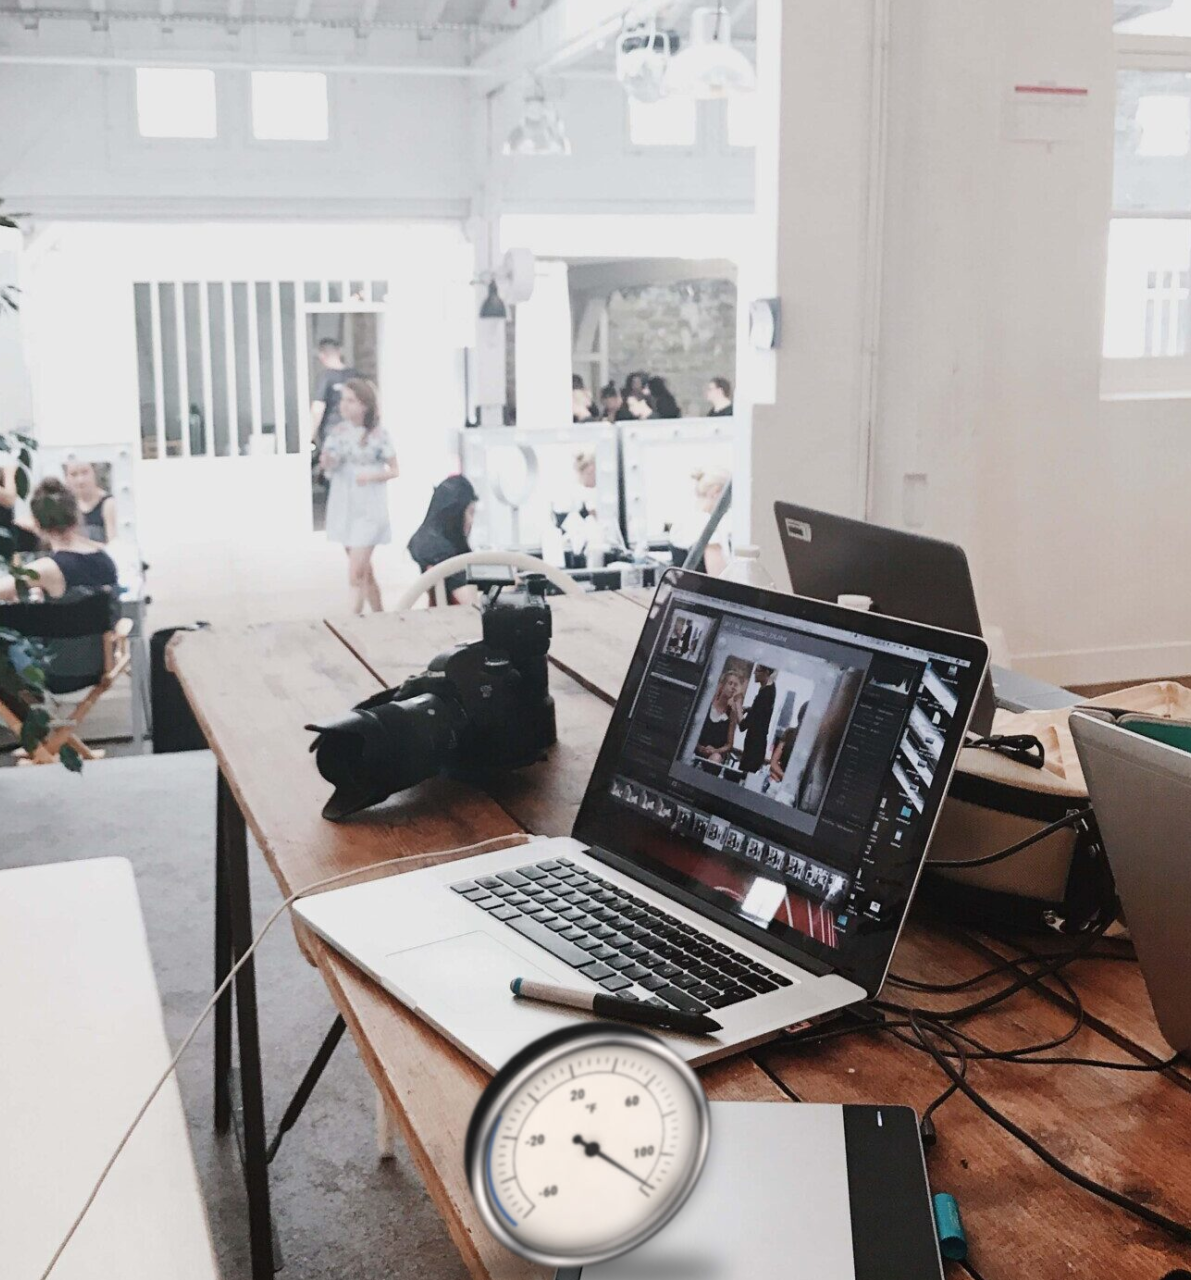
°F 116
